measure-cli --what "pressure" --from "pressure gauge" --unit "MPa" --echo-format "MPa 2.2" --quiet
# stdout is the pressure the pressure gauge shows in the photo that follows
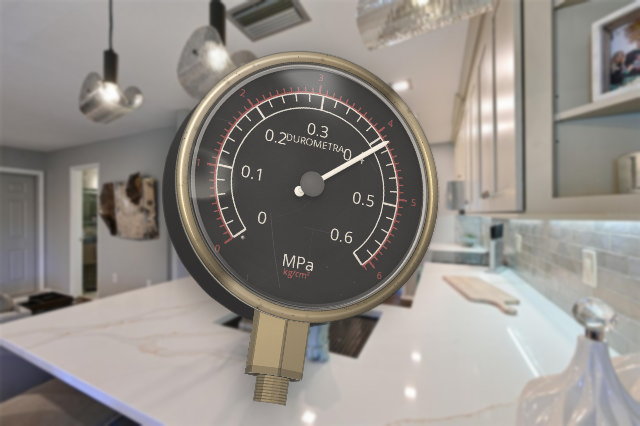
MPa 0.41
